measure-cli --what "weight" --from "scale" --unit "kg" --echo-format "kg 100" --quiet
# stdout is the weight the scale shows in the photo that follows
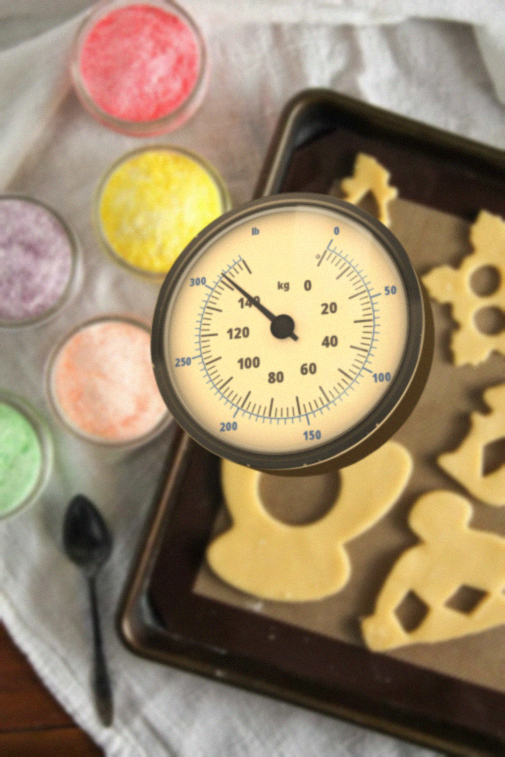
kg 142
